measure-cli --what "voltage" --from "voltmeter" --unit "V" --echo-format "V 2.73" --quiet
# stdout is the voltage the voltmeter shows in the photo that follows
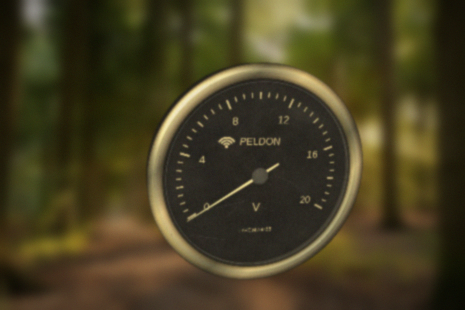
V 0
